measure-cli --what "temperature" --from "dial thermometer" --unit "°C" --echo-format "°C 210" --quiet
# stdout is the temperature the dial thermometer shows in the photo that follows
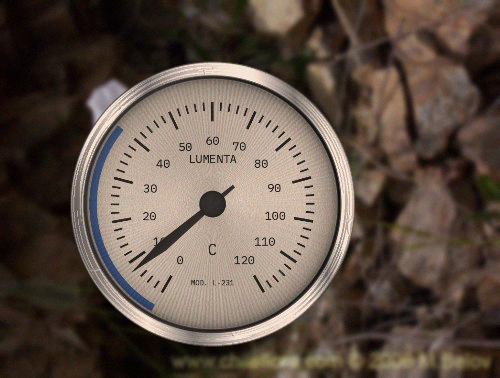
°C 8
